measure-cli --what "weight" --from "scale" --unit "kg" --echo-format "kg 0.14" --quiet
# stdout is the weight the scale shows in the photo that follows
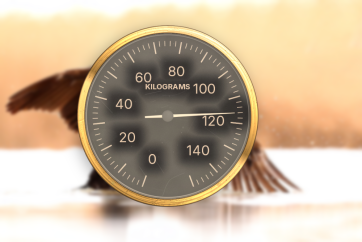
kg 116
